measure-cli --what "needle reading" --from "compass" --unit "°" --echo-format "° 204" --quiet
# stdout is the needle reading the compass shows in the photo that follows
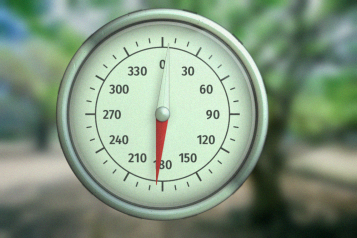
° 185
